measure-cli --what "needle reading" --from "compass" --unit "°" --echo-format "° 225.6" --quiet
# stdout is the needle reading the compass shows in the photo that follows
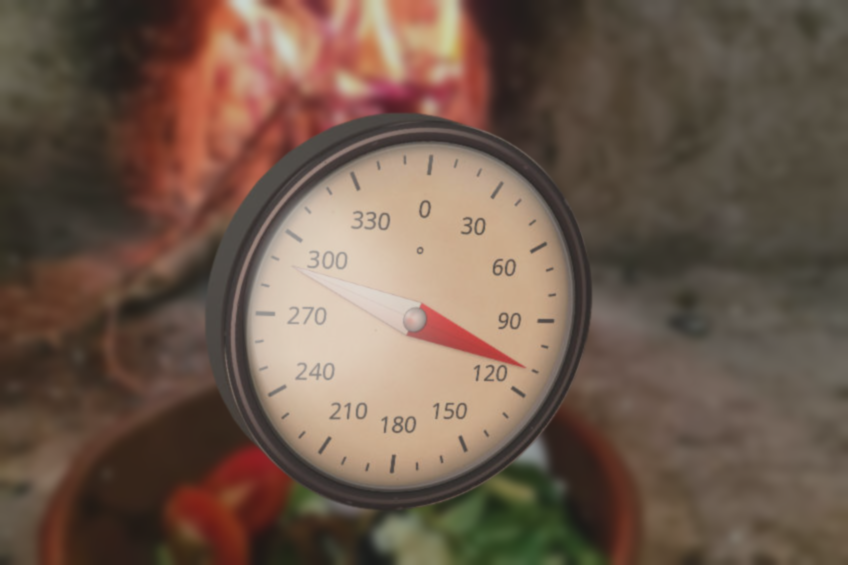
° 110
